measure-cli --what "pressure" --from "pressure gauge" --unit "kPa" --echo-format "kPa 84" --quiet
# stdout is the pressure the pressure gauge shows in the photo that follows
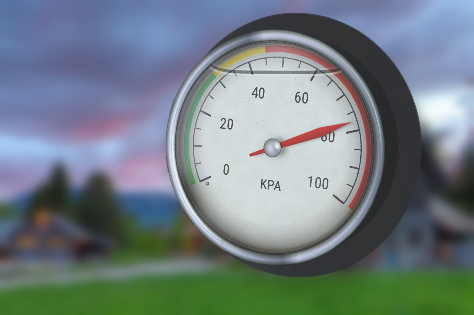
kPa 77.5
